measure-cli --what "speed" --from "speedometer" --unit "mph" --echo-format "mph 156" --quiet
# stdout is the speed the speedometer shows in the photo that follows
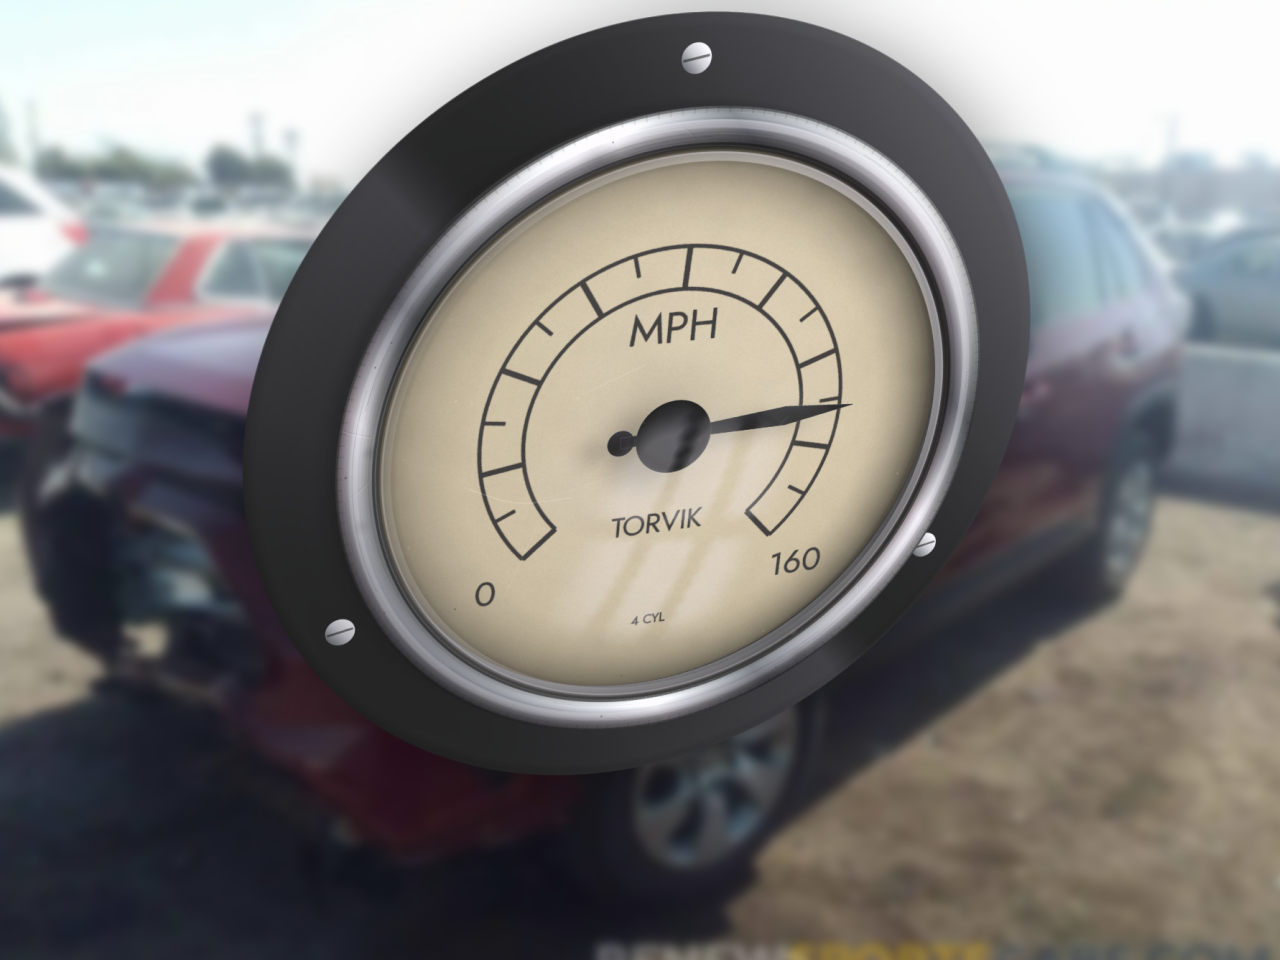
mph 130
